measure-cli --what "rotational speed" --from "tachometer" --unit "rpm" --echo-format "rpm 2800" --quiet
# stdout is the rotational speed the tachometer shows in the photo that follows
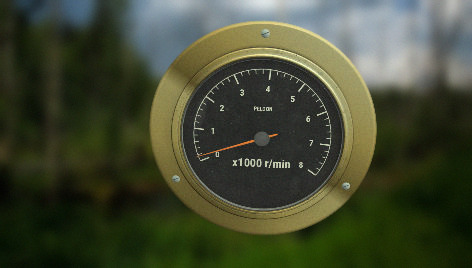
rpm 200
